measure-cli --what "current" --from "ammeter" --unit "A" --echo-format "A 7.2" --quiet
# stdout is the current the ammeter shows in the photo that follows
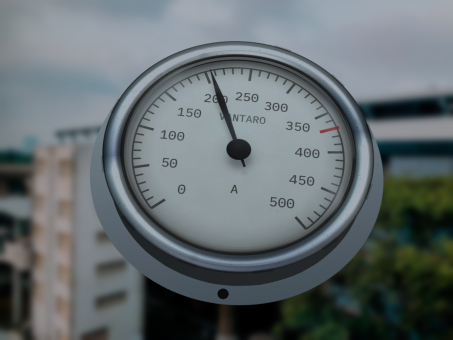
A 205
